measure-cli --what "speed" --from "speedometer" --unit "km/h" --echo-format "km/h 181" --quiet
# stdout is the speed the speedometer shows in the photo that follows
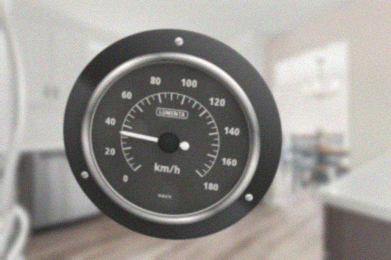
km/h 35
